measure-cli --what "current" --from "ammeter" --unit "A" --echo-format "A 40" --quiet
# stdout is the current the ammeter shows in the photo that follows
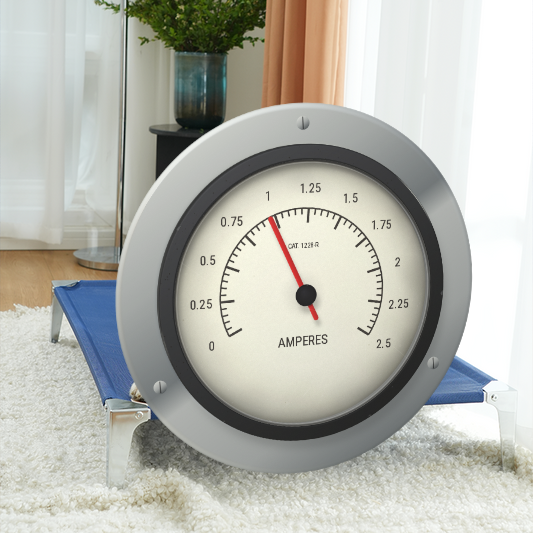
A 0.95
